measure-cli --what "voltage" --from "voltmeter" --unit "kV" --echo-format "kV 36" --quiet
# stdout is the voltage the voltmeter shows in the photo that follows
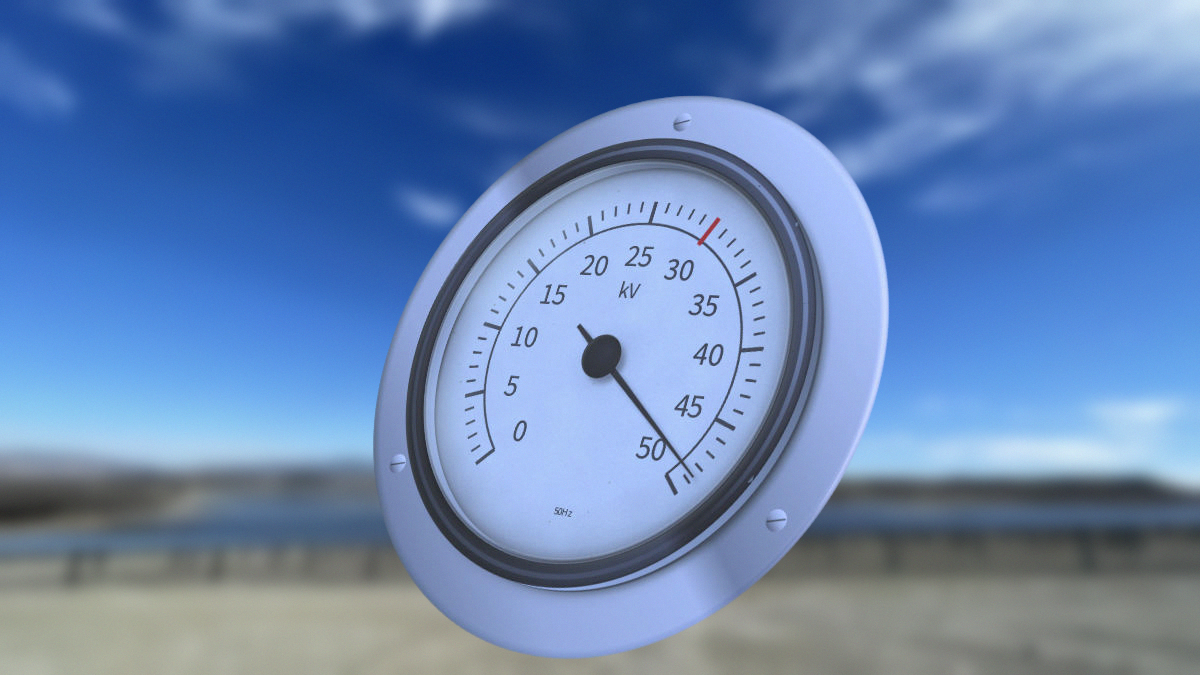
kV 48.5
